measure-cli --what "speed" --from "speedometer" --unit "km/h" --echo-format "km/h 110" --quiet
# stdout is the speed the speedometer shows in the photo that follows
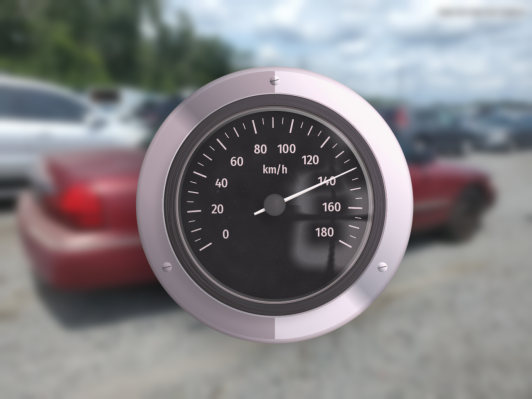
km/h 140
